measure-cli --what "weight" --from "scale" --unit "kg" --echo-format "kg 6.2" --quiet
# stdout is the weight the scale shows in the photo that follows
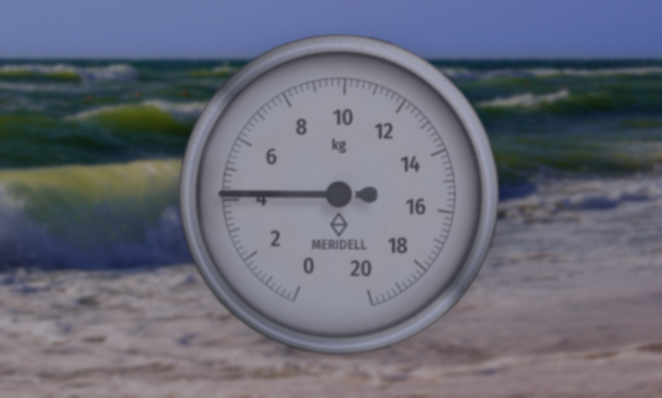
kg 4.2
